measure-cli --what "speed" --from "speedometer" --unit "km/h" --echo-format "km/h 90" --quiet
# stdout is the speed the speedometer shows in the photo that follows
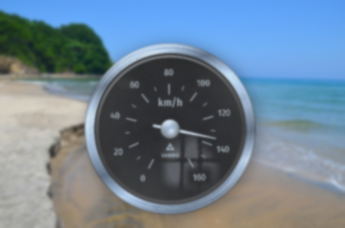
km/h 135
